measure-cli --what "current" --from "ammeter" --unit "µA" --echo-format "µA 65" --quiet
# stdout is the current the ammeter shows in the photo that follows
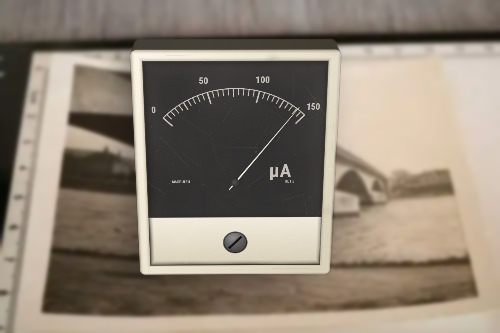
µA 140
